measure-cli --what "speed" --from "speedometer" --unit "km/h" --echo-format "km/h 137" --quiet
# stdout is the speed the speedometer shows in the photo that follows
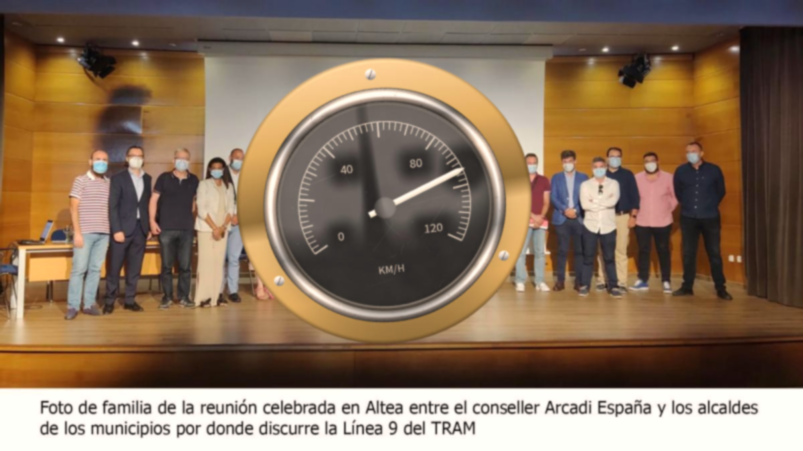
km/h 94
